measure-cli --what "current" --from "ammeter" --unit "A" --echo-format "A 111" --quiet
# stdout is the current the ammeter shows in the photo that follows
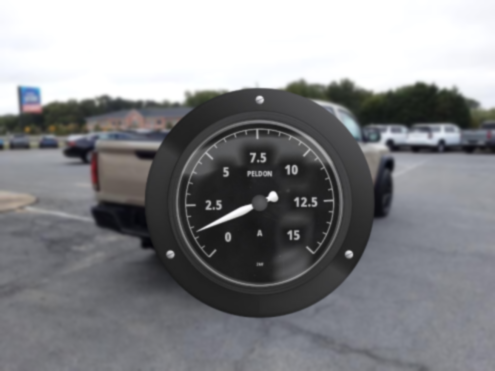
A 1.25
